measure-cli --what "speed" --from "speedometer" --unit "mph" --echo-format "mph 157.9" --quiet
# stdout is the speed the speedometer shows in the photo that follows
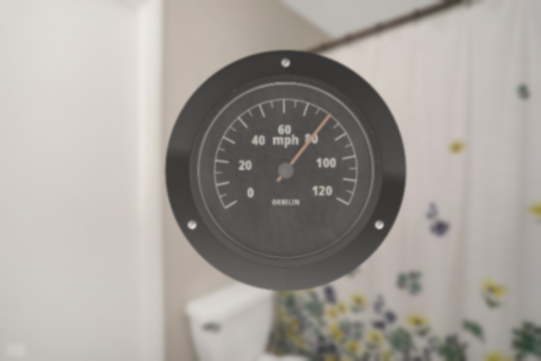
mph 80
